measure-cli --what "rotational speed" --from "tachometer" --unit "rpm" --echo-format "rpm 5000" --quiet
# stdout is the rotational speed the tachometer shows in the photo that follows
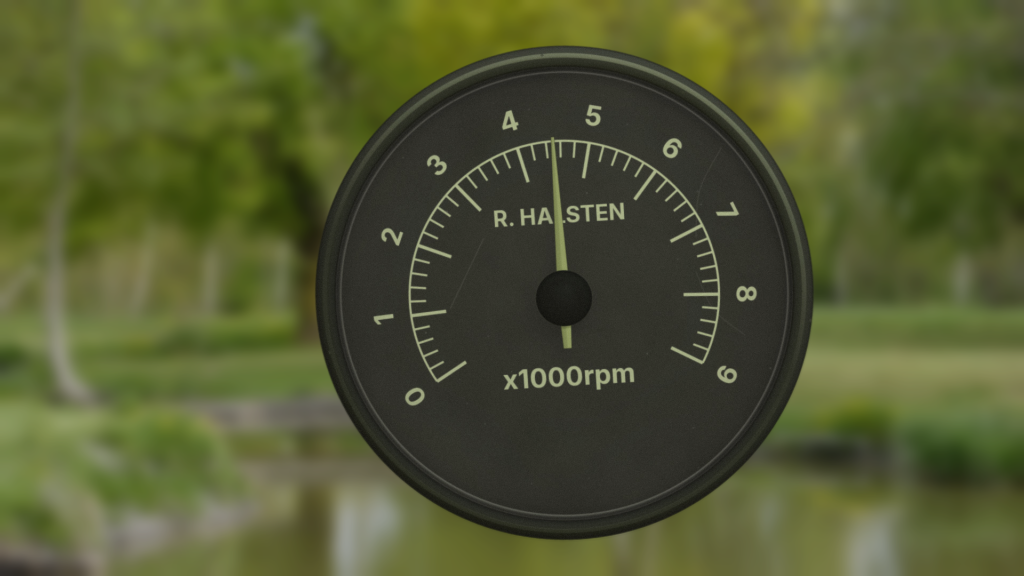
rpm 4500
